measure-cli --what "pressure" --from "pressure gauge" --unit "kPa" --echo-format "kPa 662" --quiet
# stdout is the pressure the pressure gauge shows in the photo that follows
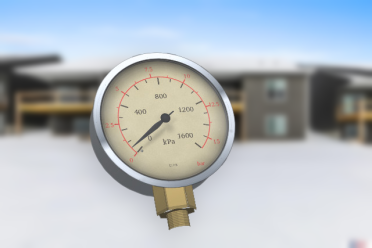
kPa 50
